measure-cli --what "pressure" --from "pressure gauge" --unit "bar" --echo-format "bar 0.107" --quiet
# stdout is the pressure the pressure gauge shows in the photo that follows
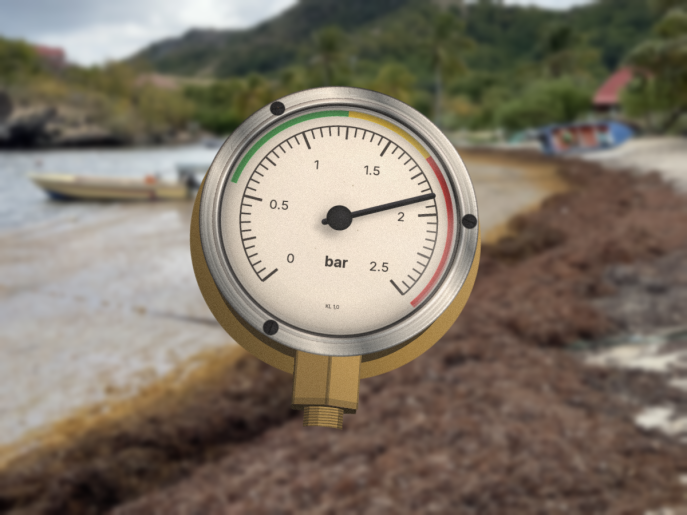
bar 1.9
